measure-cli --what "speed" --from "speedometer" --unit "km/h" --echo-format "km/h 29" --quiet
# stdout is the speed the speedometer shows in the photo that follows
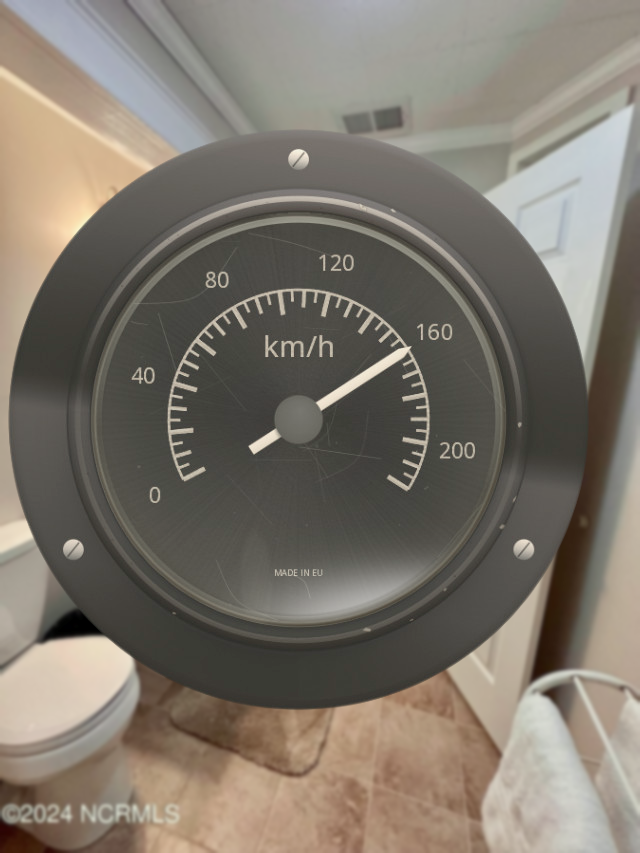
km/h 160
